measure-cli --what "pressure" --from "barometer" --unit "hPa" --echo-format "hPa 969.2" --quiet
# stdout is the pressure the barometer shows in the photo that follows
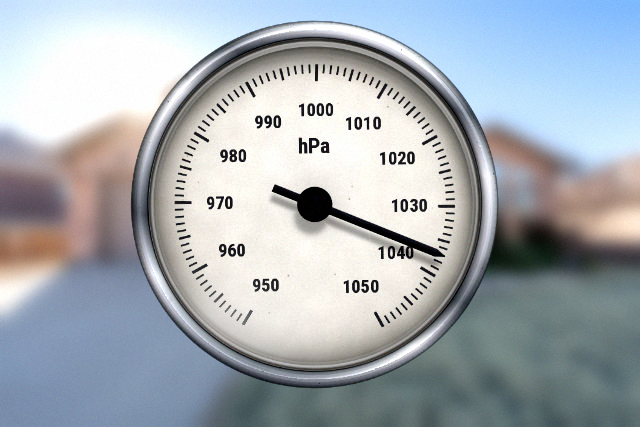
hPa 1037
